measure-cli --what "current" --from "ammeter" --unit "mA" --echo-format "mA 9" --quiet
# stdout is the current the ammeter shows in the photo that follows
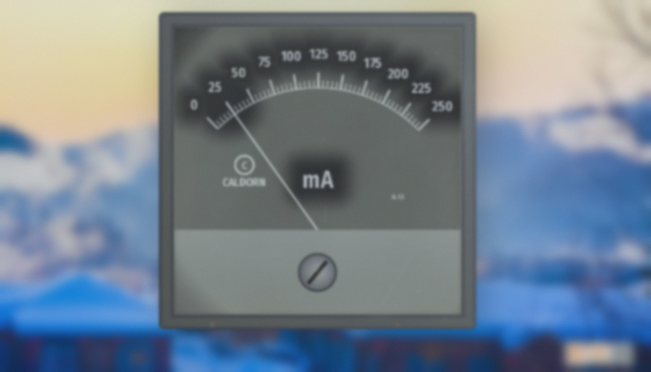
mA 25
